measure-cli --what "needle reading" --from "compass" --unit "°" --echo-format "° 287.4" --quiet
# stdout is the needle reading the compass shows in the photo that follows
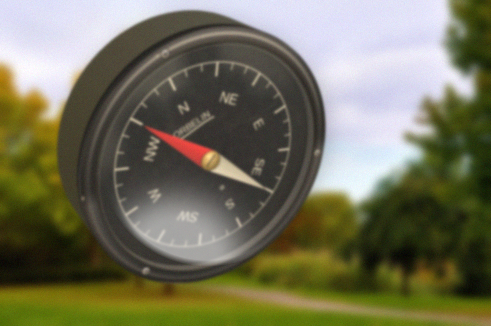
° 330
